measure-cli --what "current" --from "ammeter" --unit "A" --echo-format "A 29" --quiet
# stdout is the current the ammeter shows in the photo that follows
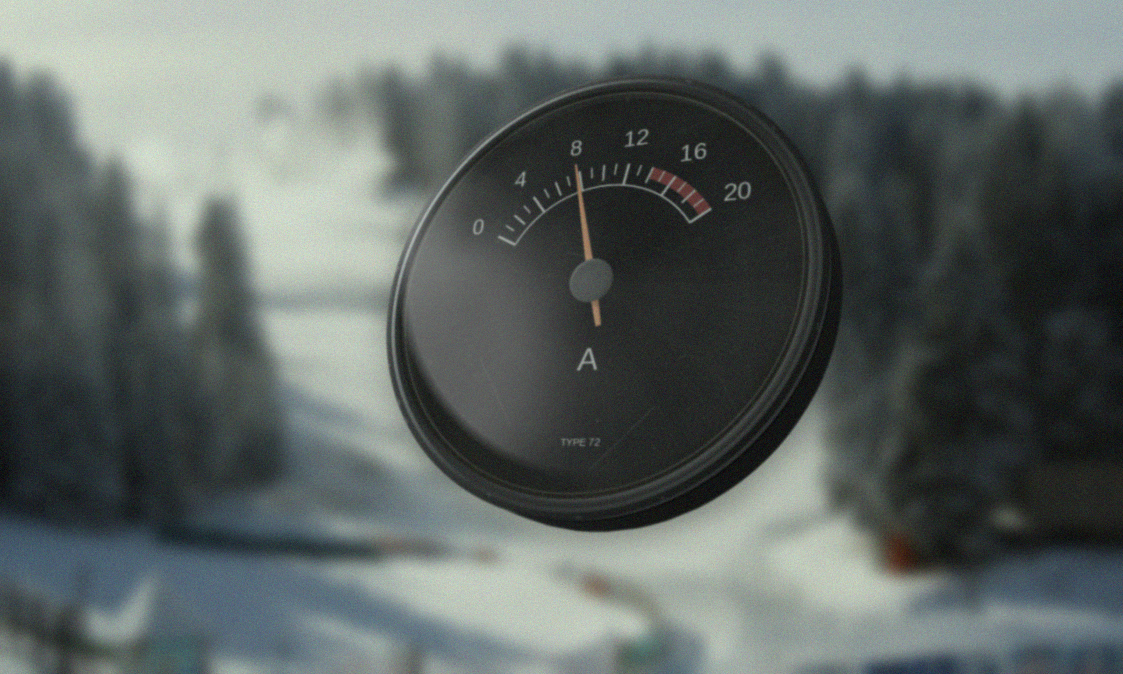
A 8
